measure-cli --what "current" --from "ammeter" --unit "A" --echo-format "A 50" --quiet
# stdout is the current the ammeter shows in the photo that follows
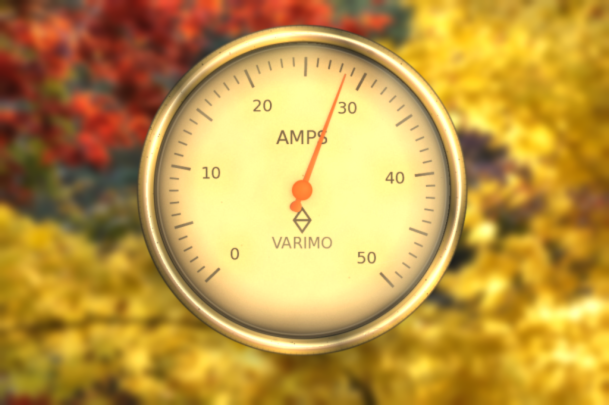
A 28.5
